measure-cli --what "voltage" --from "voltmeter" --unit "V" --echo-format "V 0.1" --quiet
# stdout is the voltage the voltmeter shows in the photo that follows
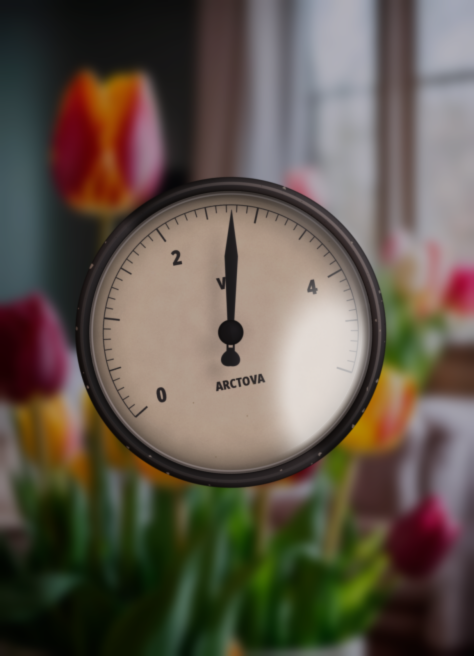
V 2.75
